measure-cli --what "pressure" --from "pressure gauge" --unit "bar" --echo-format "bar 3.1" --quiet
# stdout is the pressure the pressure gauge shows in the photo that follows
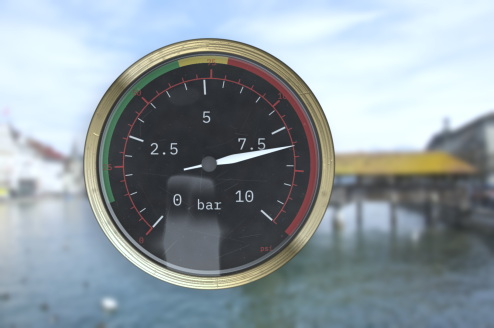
bar 8
